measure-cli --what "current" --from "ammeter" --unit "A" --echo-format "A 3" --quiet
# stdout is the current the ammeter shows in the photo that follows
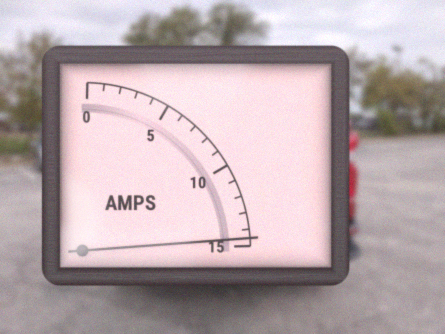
A 14.5
